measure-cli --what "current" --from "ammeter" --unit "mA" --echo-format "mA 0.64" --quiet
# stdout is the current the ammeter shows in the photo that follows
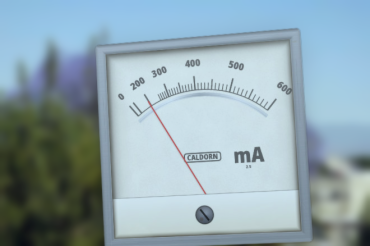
mA 200
